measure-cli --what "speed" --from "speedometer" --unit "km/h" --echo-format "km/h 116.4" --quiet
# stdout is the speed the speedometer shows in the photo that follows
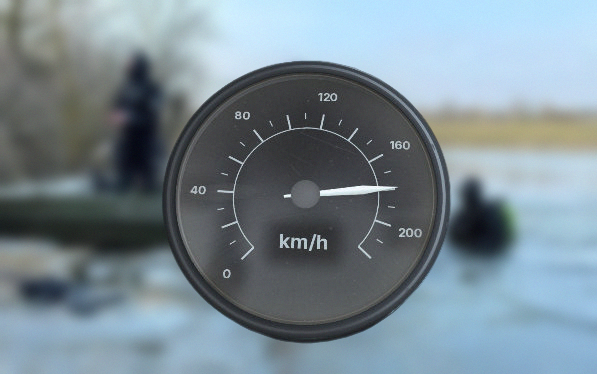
km/h 180
